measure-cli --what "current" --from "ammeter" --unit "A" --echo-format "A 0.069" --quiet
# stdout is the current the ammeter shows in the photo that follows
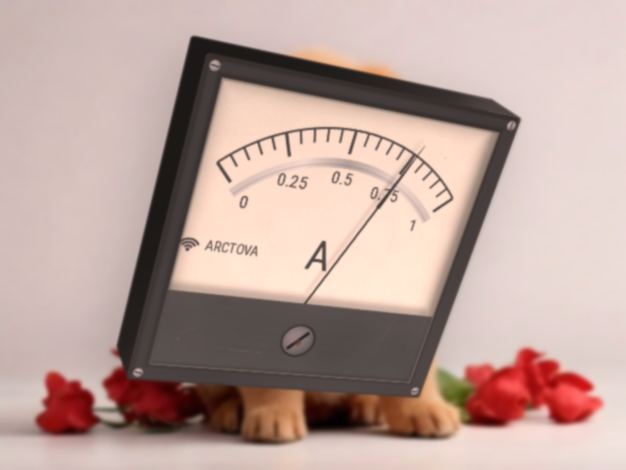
A 0.75
